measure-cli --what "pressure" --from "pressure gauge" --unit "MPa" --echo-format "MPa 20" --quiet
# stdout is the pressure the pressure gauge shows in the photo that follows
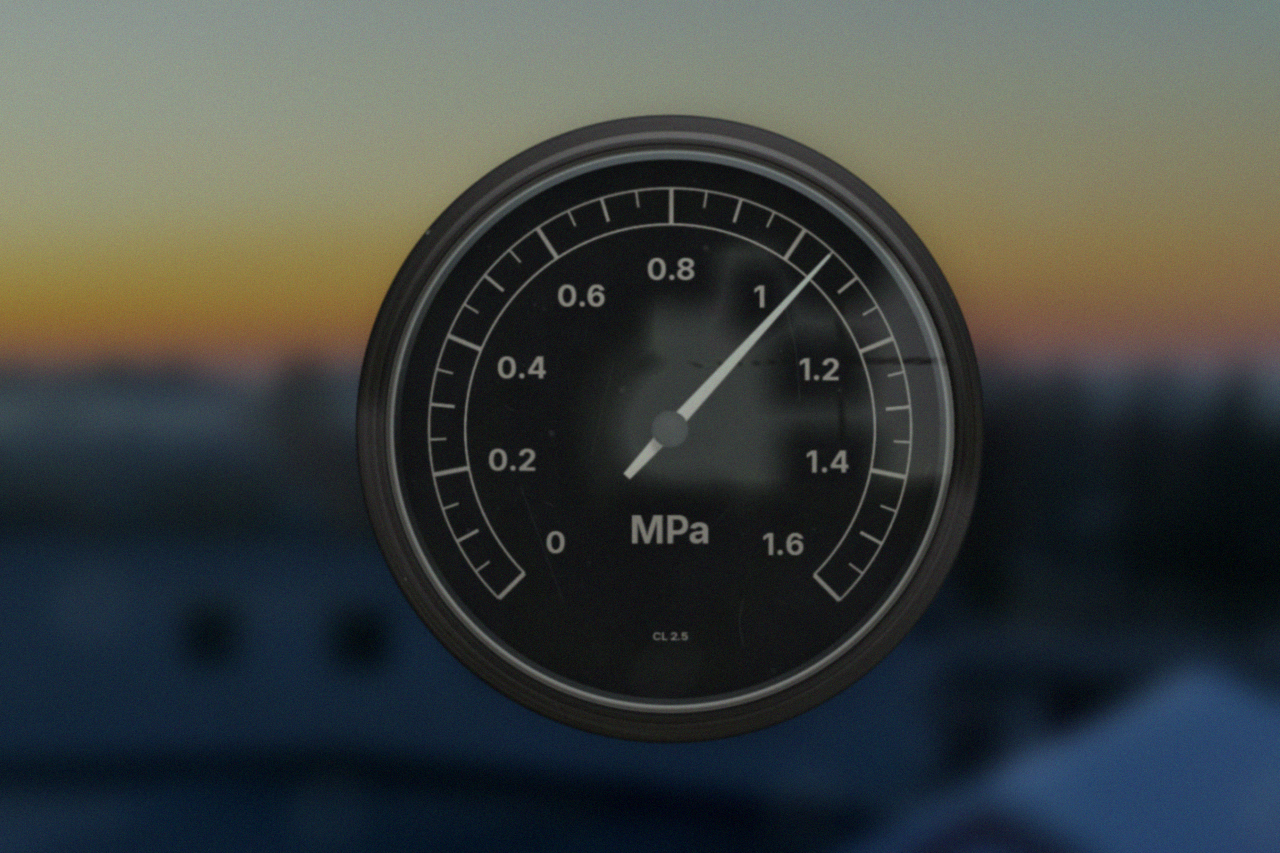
MPa 1.05
